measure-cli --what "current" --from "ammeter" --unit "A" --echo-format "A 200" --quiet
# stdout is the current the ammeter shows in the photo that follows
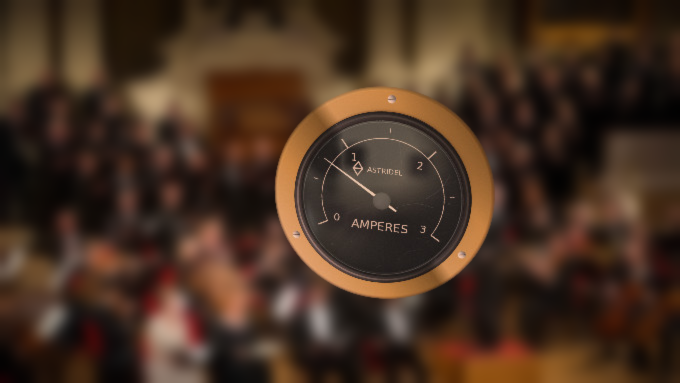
A 0.75
